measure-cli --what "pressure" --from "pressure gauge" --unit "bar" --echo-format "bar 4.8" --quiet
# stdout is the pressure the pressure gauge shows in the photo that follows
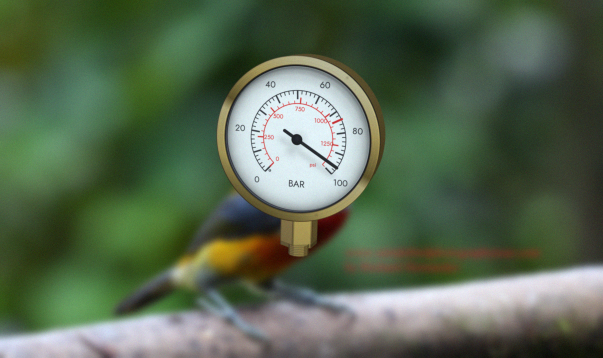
bar 96
